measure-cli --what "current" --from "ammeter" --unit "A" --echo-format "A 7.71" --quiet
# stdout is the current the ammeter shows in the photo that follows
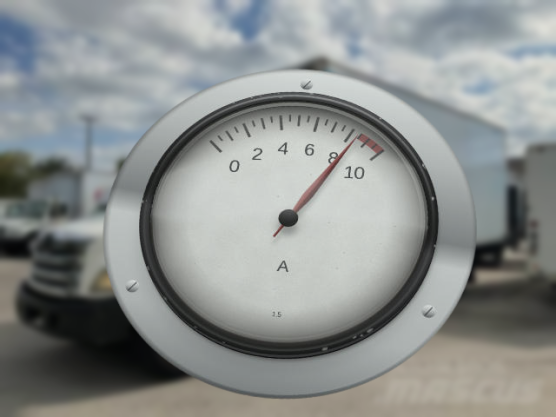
A 8.5
